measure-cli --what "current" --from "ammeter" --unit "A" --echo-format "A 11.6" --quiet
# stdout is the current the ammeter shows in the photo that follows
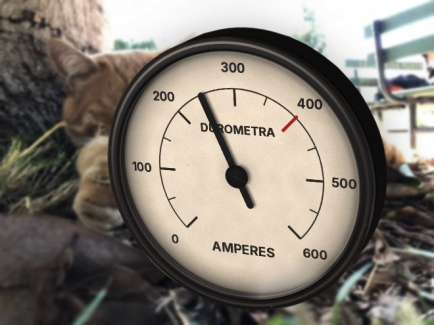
A 250
